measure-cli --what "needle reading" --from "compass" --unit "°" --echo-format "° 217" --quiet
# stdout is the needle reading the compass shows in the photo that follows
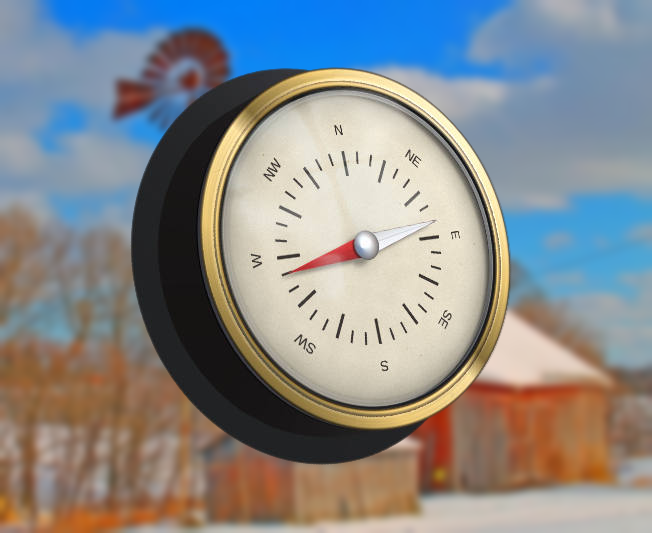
° 260
